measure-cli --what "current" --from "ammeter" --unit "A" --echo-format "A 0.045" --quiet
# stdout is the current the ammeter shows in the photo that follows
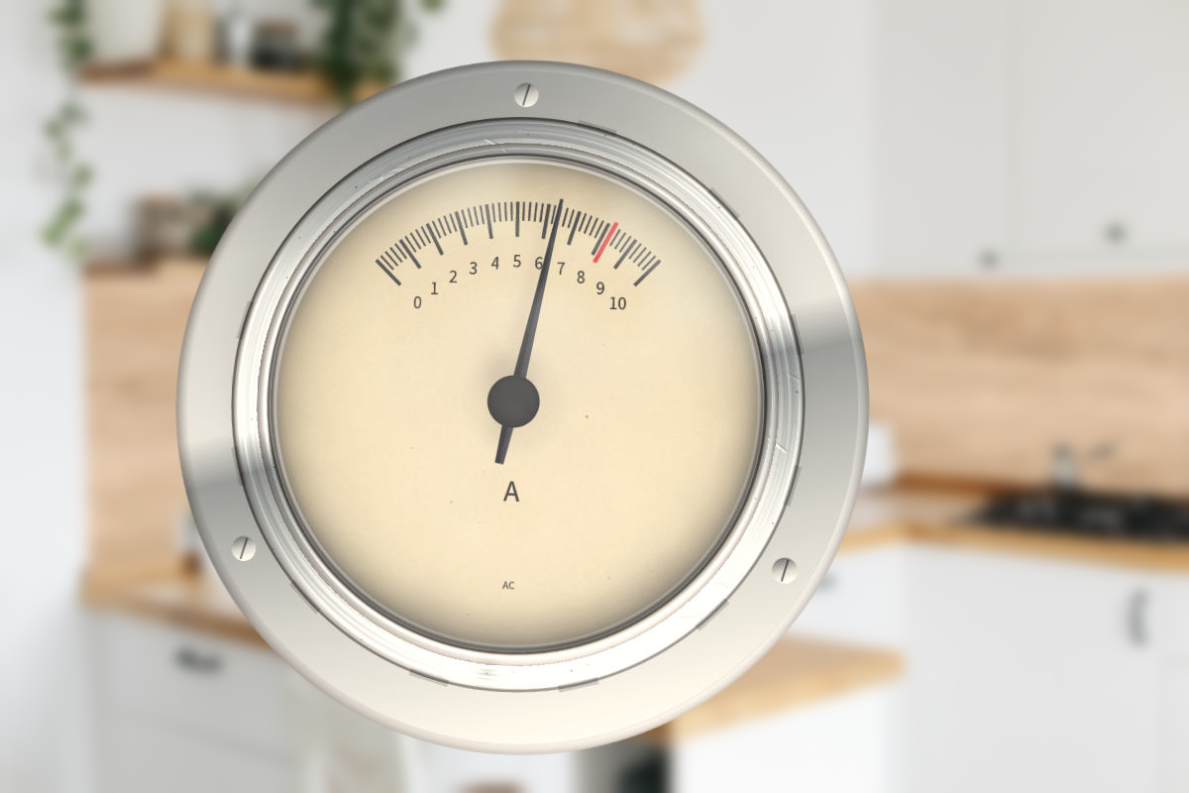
A 6.4
